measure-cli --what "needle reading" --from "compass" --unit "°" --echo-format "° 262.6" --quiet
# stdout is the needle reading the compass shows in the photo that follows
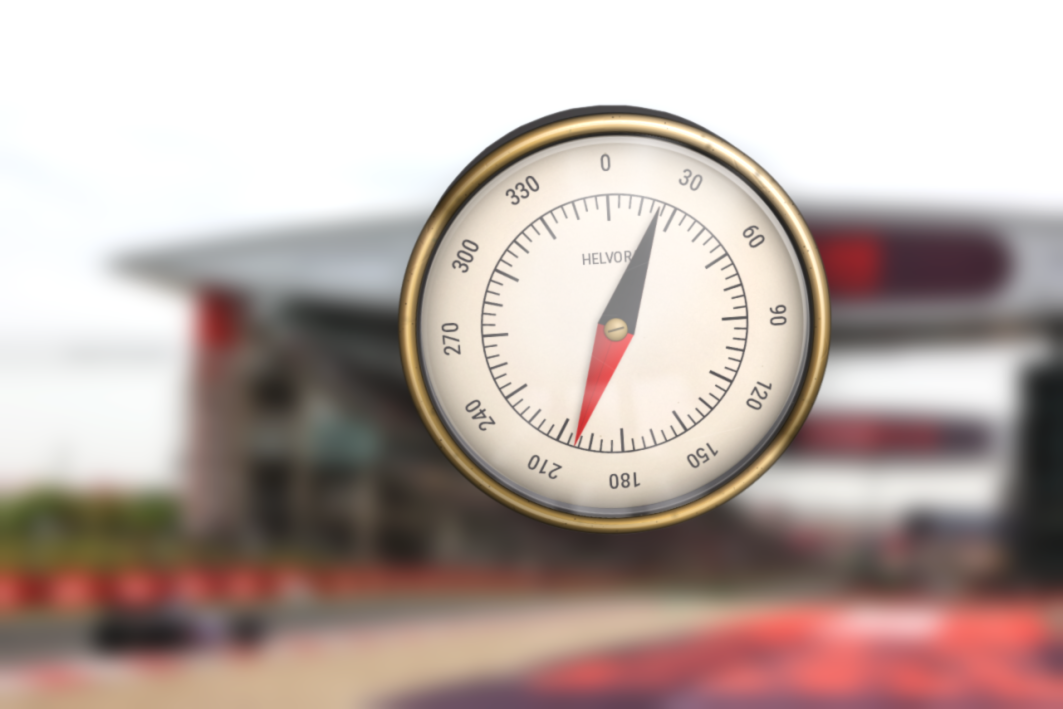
° 202.5
